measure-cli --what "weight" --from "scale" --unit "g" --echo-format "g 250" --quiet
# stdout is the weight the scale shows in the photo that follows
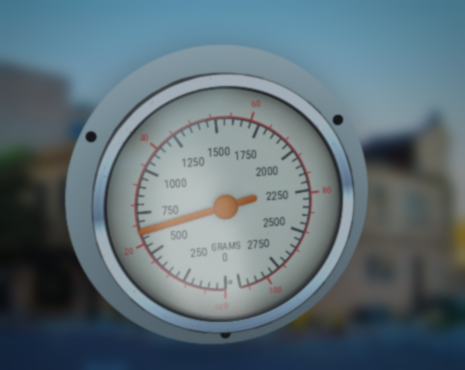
g 650
